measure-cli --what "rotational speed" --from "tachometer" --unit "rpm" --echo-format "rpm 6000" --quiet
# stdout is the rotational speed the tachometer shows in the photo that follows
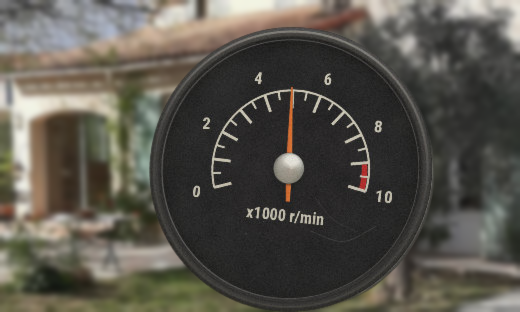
rpm 5000
